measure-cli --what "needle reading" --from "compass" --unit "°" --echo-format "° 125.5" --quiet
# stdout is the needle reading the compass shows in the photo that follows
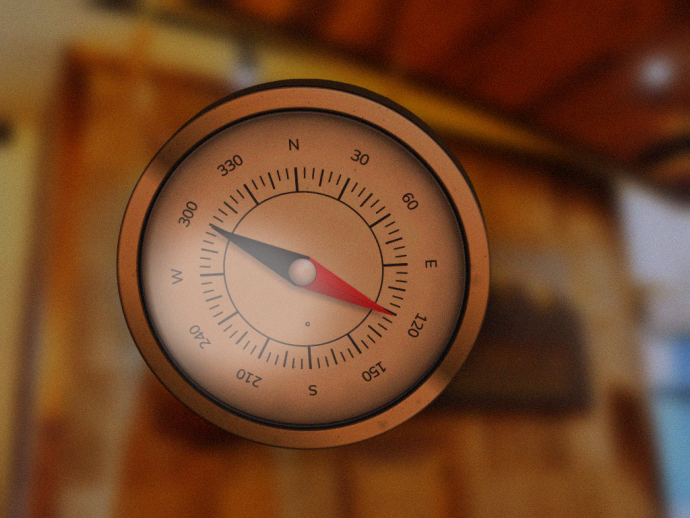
° 120
